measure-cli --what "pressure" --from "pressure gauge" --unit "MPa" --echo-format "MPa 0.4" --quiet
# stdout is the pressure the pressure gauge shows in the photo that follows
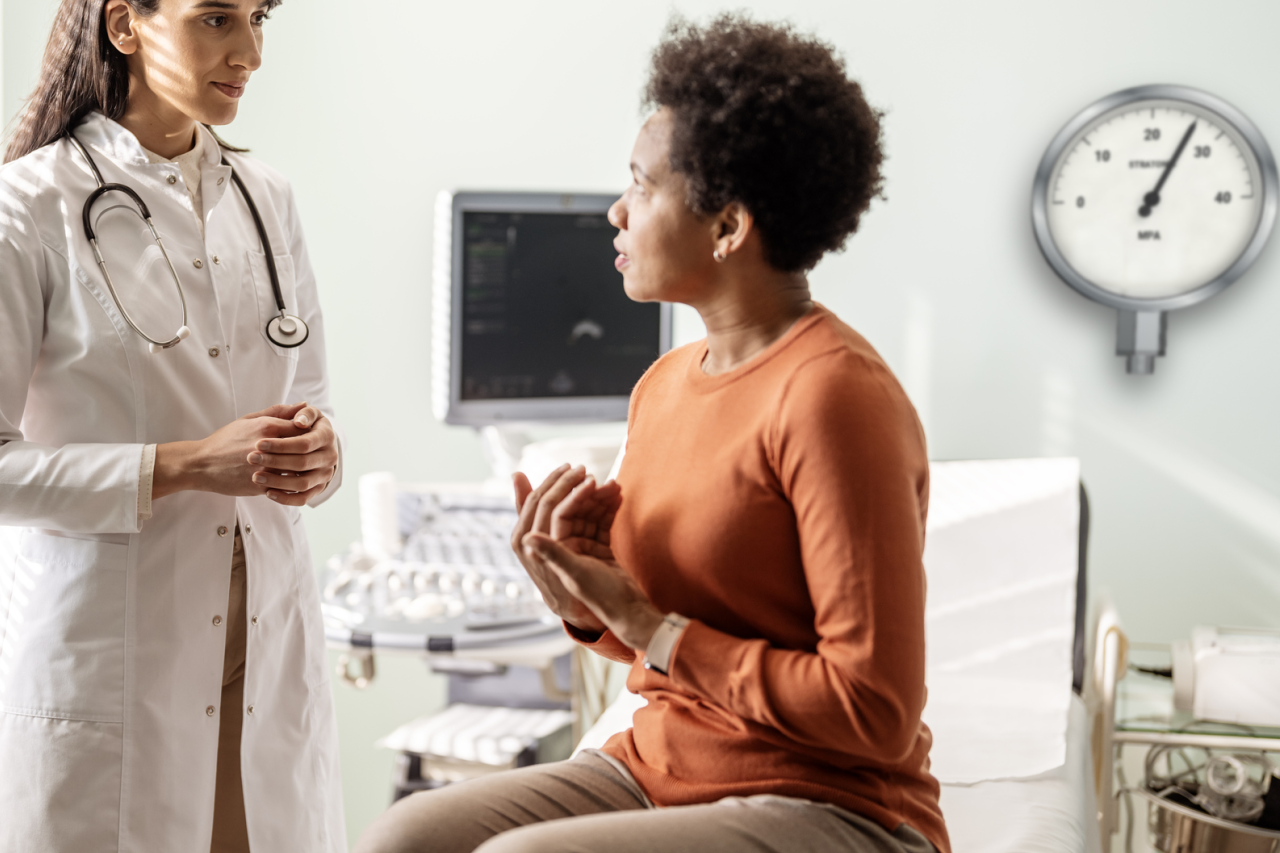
MPa 26
